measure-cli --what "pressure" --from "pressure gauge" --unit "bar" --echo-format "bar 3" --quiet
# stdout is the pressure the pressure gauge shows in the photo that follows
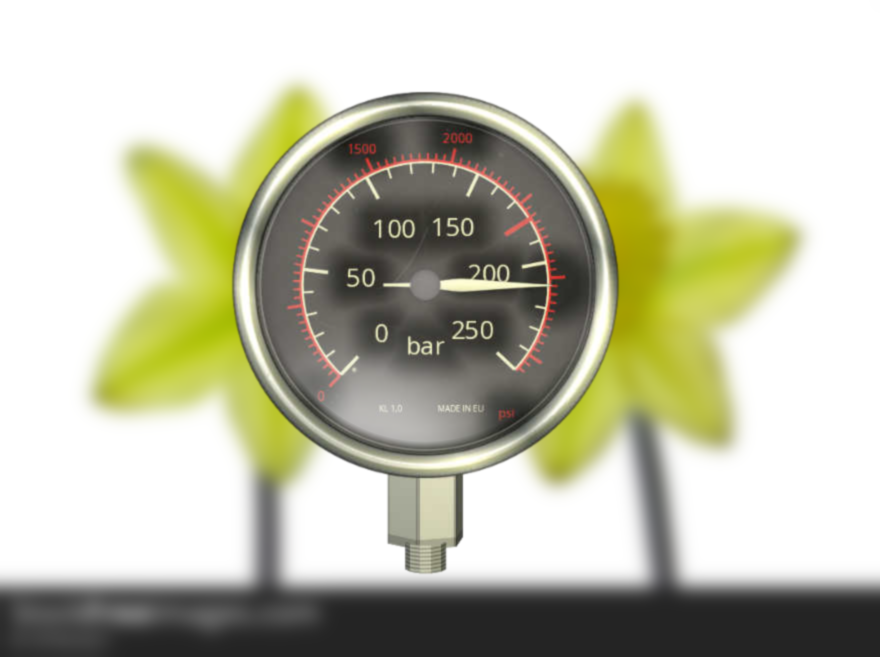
bar 210
